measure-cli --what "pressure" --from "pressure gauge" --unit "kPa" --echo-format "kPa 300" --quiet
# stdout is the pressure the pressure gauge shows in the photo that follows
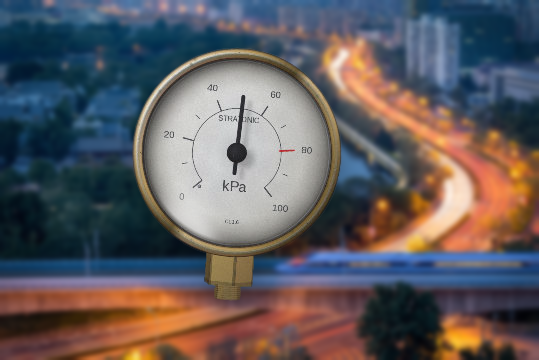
kPa 50
